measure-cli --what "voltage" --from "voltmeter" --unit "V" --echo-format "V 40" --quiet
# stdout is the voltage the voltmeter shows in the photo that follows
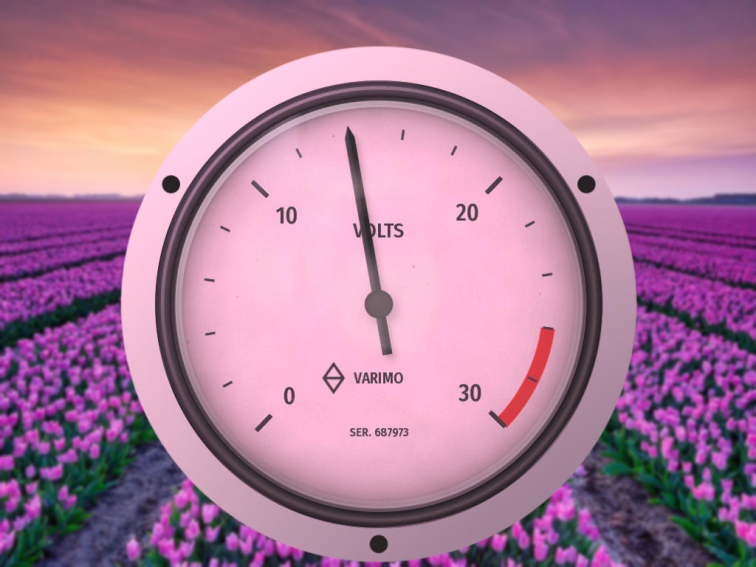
V 14
